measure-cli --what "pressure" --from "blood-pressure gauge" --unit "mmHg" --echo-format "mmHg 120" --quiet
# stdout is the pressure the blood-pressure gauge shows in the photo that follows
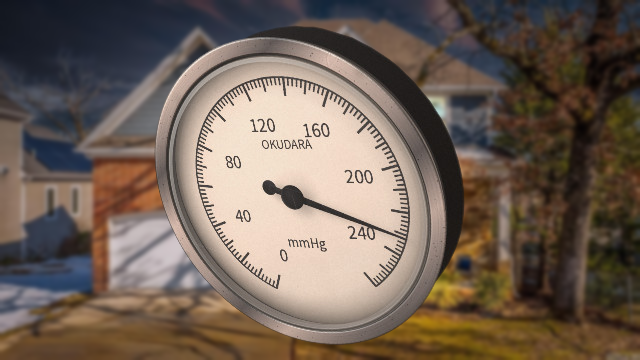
mmHg 230
